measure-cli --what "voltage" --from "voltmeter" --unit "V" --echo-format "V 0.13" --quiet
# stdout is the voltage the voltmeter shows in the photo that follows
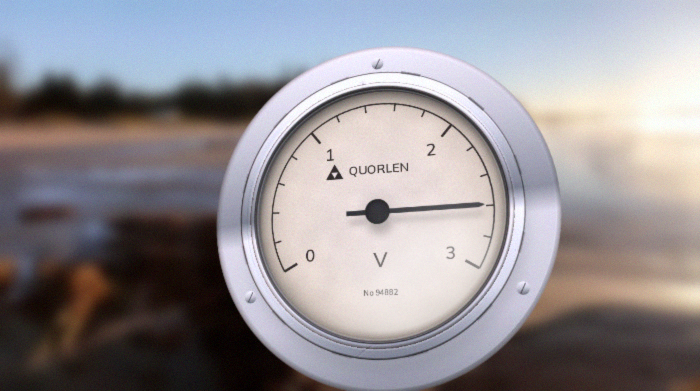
V 2.6
